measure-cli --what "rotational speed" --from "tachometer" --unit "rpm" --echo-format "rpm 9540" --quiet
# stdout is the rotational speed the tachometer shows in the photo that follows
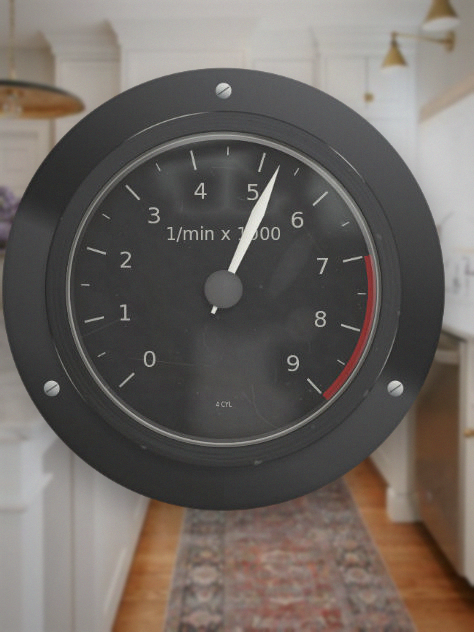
rpm 5250
